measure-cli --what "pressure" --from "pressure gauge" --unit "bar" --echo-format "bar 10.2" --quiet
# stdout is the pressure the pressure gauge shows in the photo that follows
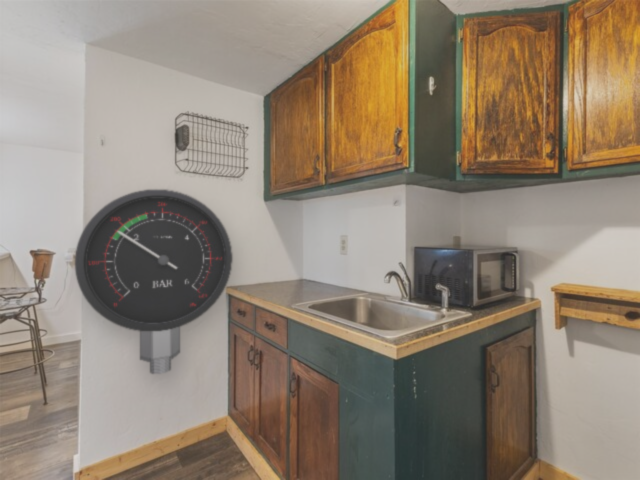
bar 1.8
